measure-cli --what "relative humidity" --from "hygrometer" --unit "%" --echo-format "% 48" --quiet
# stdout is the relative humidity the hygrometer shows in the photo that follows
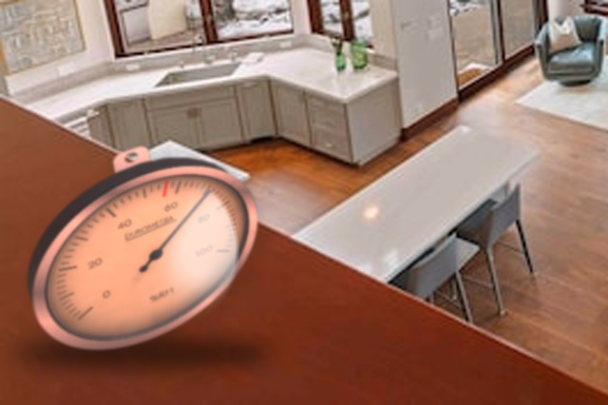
% 70
